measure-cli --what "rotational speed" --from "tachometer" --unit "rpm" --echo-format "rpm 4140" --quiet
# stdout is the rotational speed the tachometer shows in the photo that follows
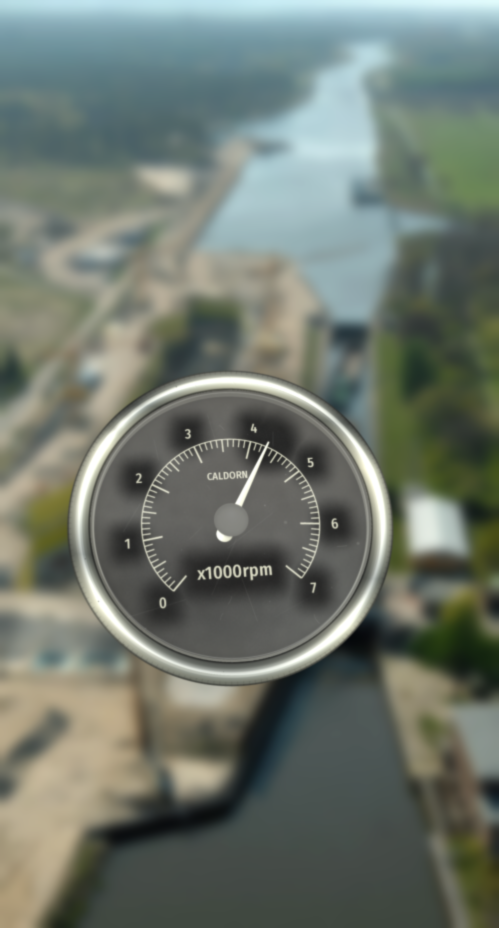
rpm 4300
